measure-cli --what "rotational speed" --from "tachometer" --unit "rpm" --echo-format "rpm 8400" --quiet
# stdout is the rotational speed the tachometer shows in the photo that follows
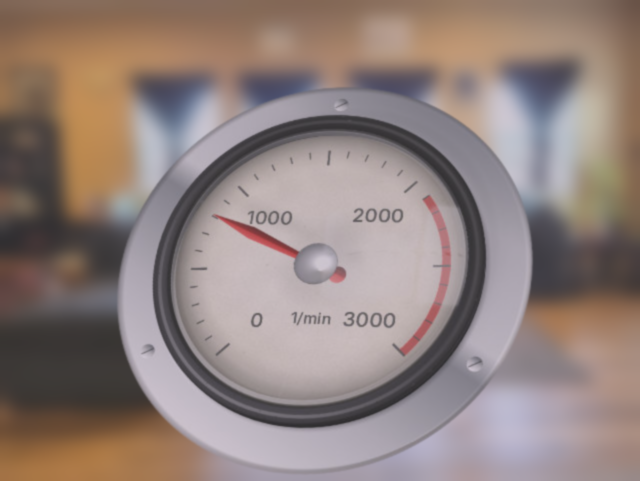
rpm 800
